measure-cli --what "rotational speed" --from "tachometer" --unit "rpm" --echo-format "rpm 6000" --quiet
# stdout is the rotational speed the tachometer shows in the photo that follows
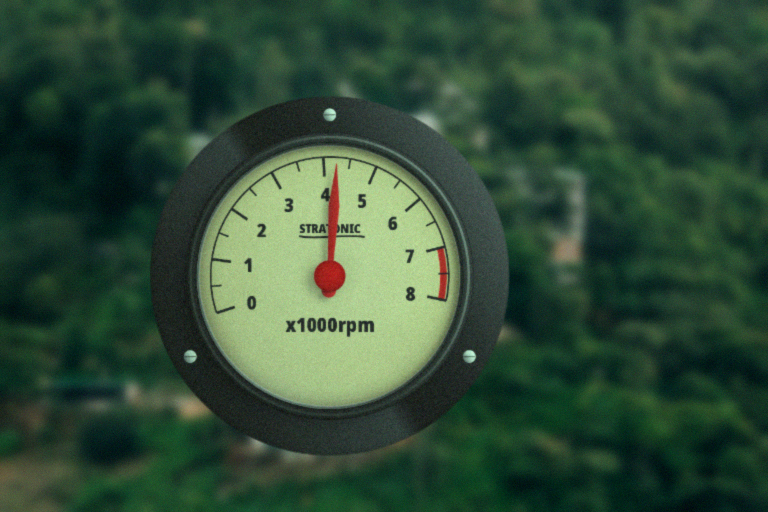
rpm 4250
